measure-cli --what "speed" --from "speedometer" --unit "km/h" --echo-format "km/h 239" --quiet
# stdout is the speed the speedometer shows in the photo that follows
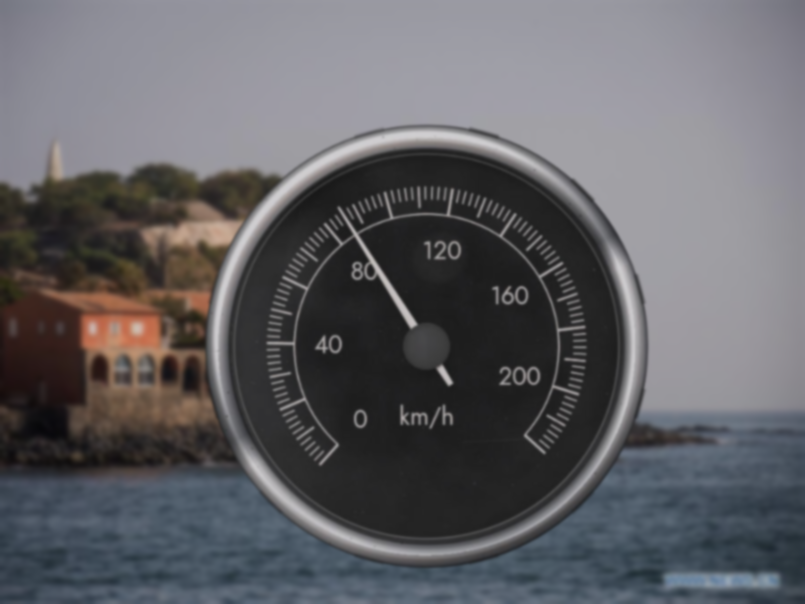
km/h 86
